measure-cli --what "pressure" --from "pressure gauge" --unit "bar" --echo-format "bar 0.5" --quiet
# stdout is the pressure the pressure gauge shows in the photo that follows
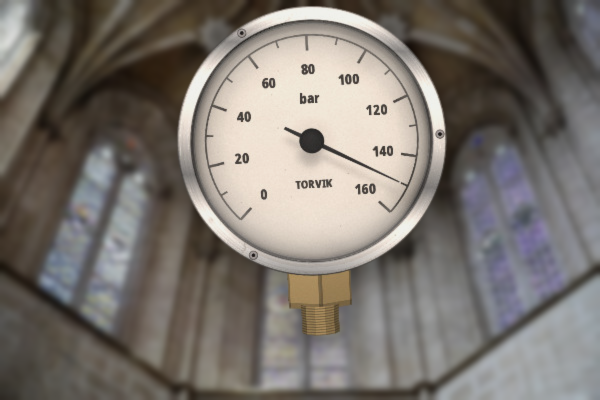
bar 150
